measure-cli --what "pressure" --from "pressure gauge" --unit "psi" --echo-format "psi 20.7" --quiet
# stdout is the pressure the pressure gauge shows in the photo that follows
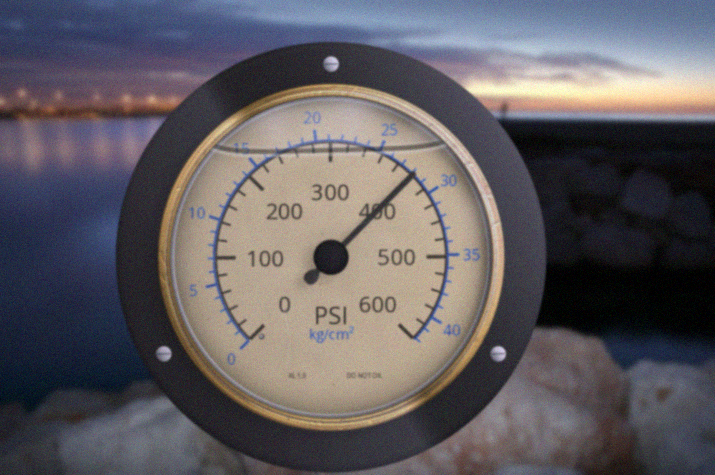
psi 400
